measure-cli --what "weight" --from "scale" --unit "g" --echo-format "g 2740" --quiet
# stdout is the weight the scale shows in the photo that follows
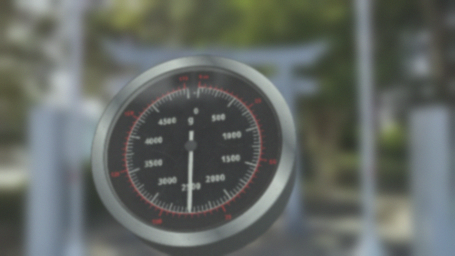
g 2500
